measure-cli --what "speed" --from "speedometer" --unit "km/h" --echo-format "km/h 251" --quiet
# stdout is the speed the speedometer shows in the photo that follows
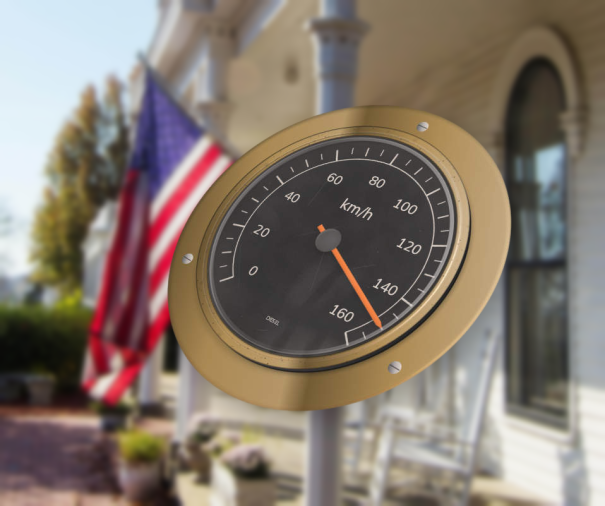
km/h 150
